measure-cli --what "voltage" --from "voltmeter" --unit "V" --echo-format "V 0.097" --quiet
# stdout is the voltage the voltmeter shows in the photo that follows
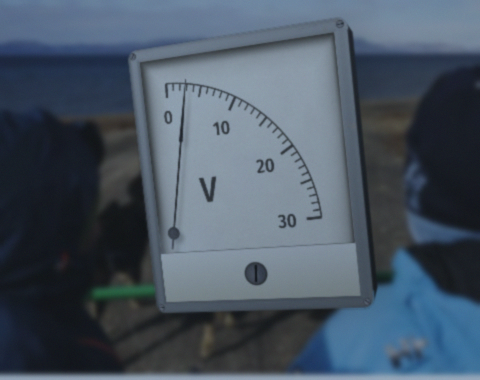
V 3
